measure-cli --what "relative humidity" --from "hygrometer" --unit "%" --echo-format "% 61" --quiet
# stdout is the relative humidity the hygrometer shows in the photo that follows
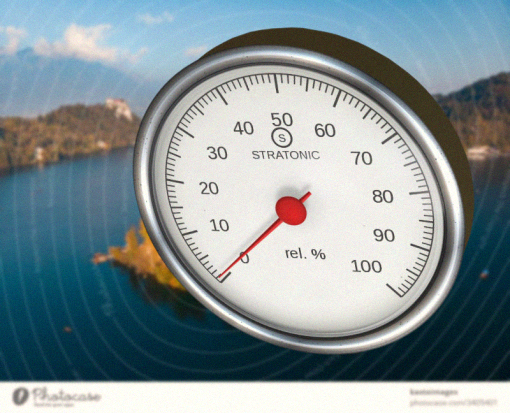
% 1
